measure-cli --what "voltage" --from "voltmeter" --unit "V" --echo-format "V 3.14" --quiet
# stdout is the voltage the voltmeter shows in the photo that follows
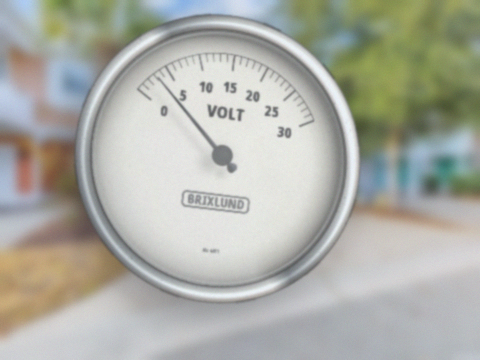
V 3
